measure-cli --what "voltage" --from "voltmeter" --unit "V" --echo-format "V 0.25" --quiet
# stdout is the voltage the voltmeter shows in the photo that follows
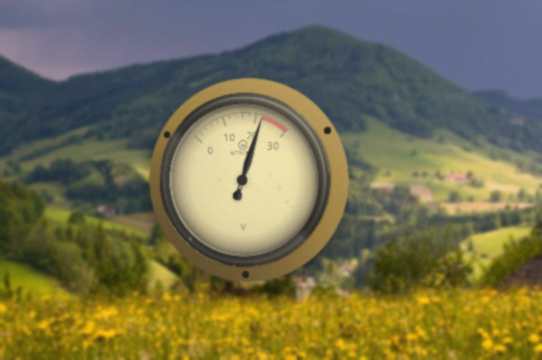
V 22
